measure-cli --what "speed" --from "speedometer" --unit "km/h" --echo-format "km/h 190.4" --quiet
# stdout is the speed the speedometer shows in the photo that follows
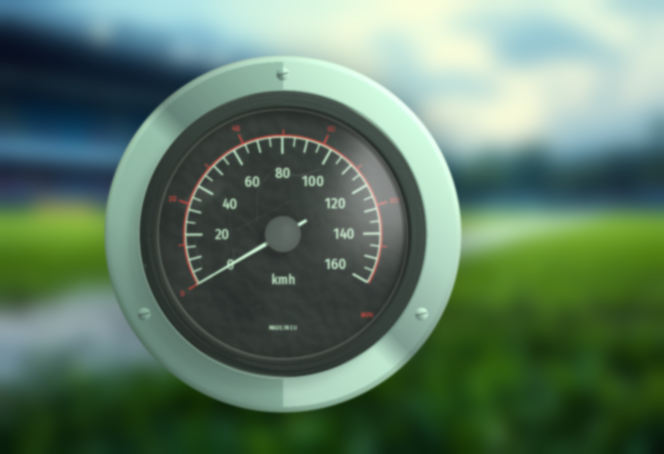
km/h 0
